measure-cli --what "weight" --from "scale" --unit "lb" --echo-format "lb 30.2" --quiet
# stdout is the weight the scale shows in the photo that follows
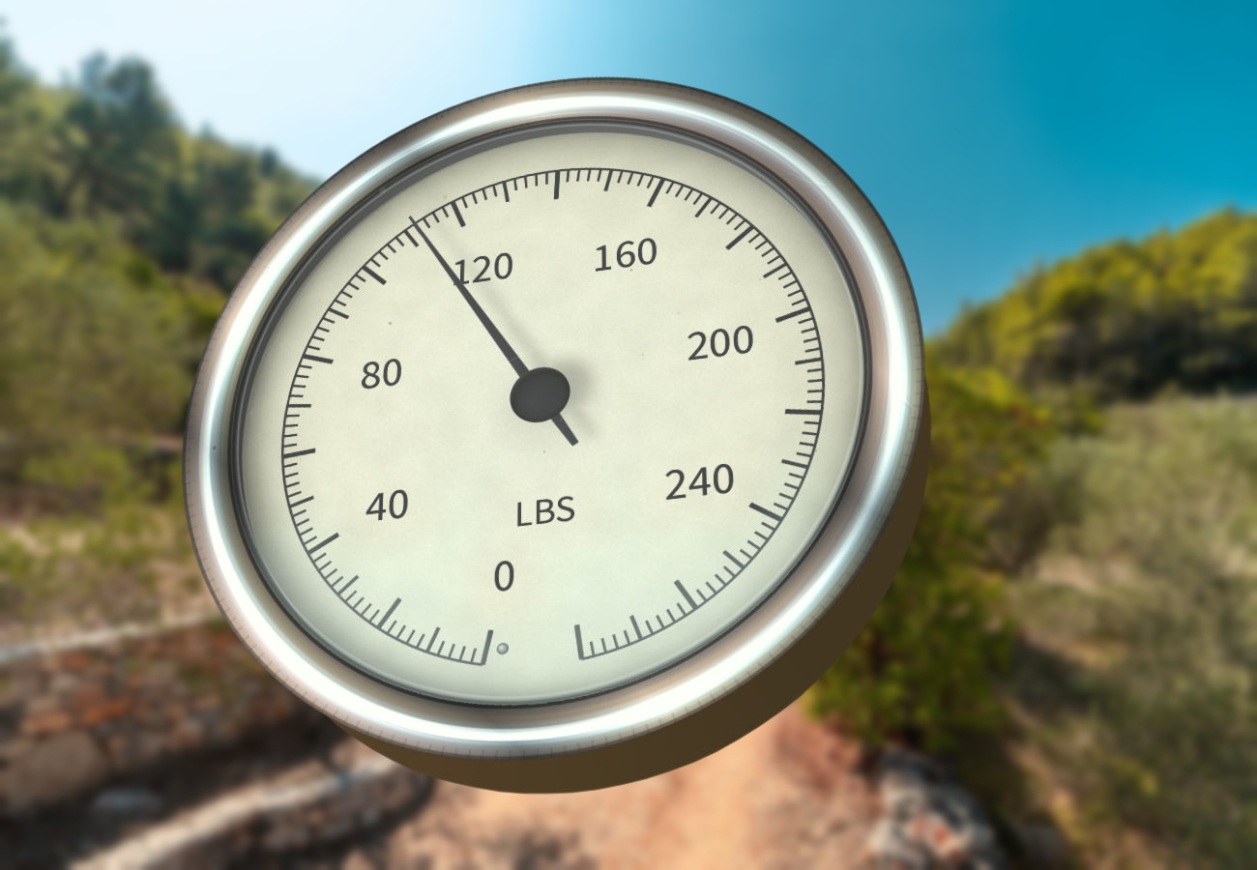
lb 112
